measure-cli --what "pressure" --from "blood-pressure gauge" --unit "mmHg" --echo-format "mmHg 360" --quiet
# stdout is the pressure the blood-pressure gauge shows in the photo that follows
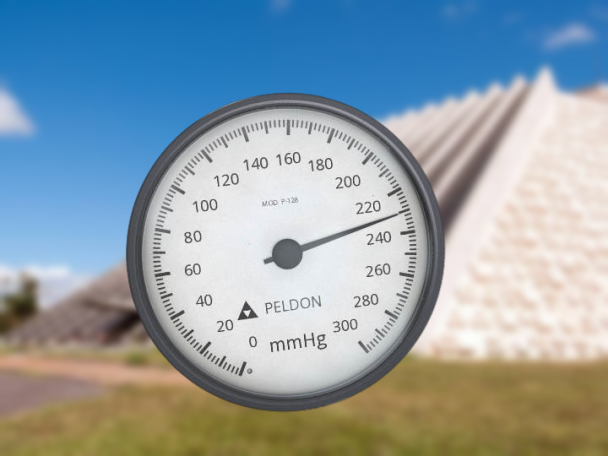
mmHg 230
